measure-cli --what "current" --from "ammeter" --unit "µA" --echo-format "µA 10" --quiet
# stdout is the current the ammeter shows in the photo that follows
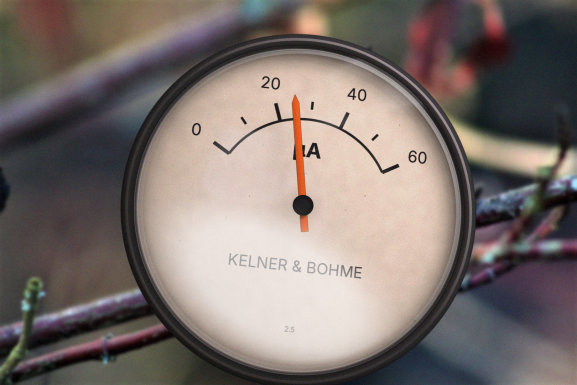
µA 25
